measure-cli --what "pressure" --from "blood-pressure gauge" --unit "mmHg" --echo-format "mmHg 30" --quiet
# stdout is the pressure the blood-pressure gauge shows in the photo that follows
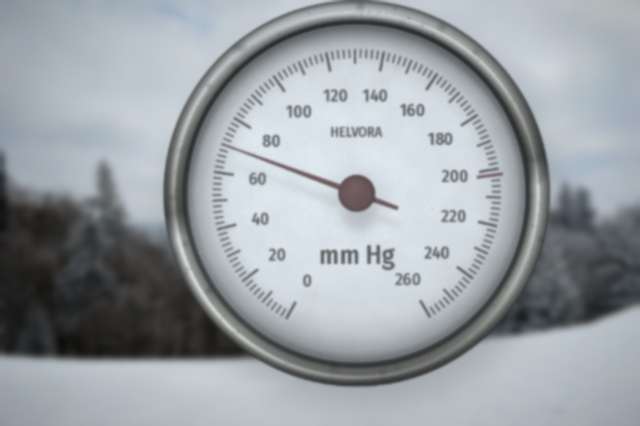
mmHg 70
